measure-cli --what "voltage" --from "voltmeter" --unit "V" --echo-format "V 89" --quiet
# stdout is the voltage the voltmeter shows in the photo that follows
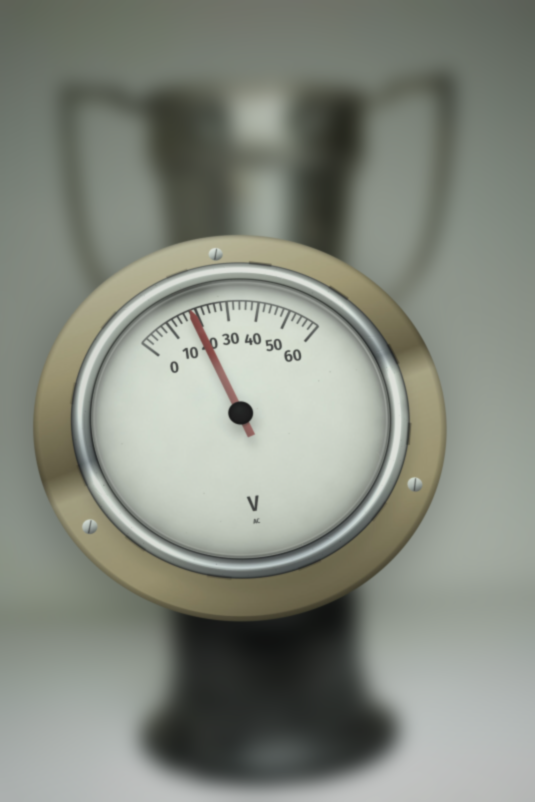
V 18
